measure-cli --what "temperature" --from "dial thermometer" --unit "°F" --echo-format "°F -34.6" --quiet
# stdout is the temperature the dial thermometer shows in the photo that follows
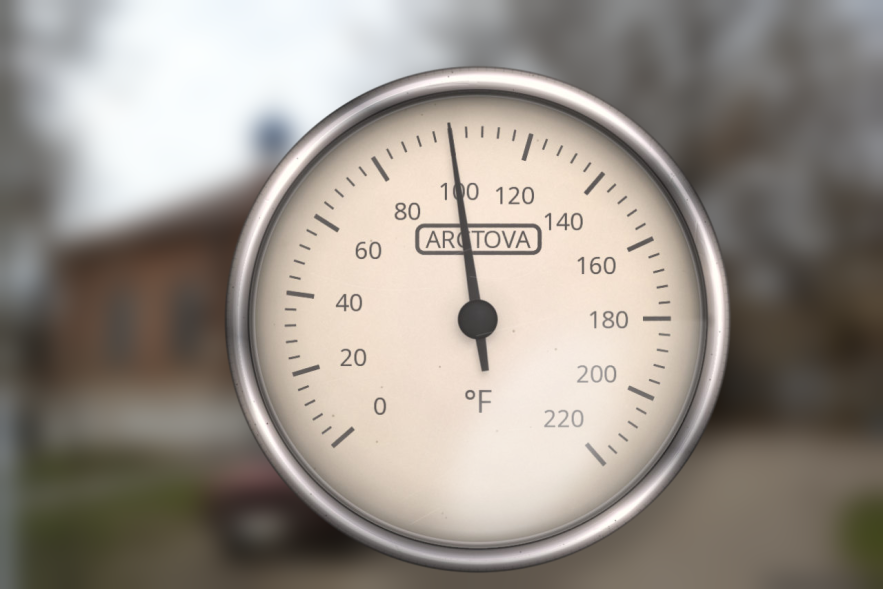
°F 100
